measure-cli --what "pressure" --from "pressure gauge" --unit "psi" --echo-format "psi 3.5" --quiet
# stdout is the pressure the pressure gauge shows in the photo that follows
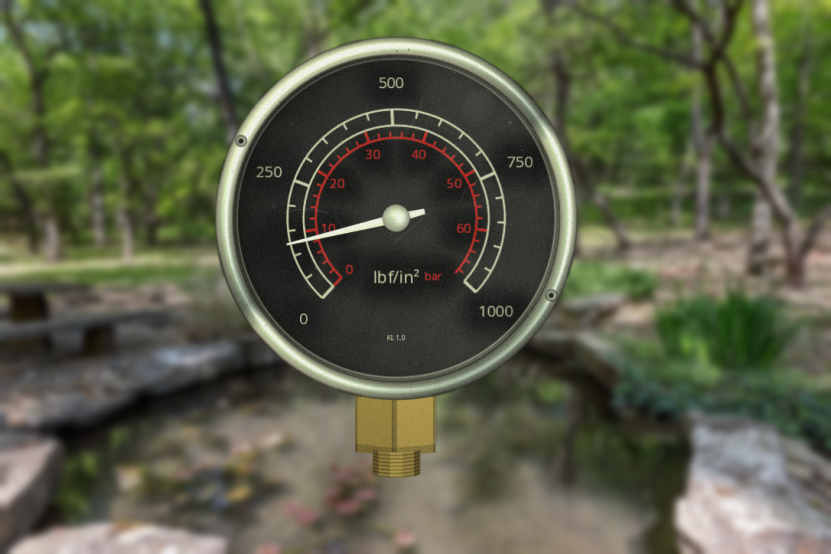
psi 125
